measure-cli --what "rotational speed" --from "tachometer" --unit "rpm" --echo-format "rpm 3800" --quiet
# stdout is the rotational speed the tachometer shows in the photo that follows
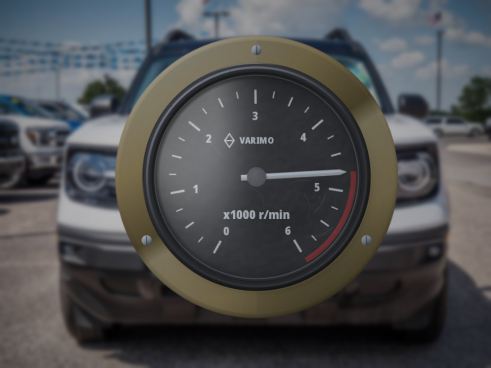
rpm 4750
